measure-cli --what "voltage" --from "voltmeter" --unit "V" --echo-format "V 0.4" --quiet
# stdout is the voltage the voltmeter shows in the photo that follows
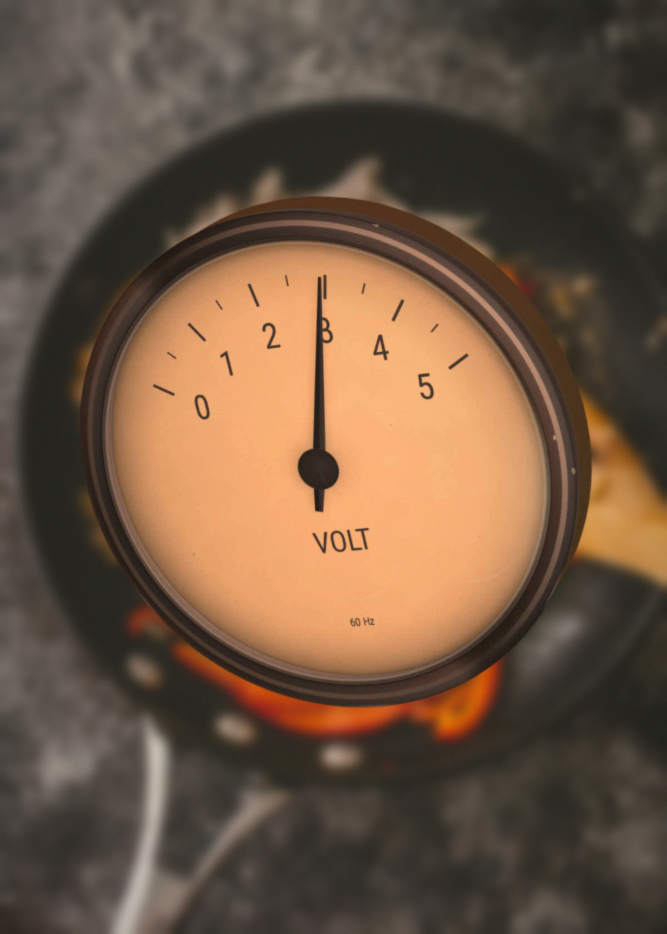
V 3
